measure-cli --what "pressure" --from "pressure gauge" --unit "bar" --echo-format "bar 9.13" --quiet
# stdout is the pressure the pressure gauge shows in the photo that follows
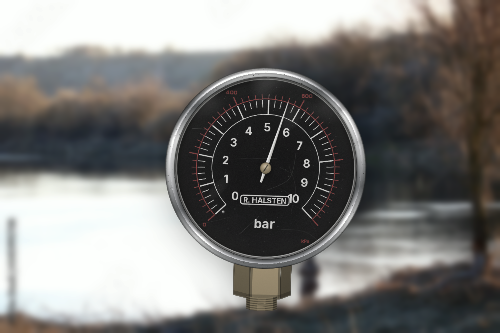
bar 5.6
